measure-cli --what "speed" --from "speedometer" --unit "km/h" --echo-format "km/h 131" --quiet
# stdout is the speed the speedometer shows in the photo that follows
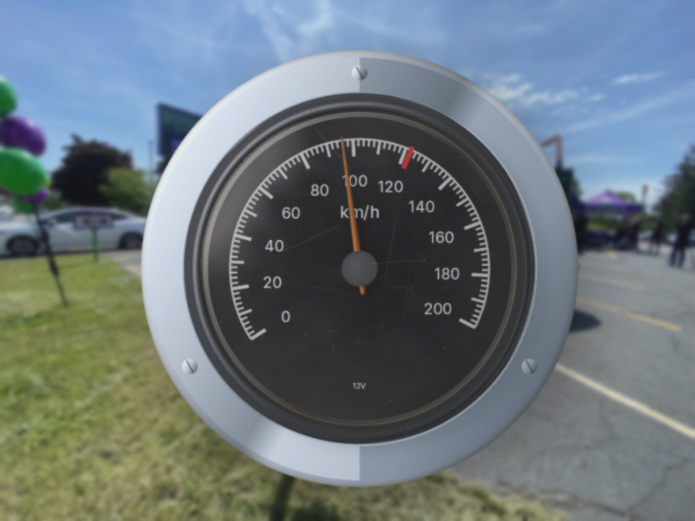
km/h 96
